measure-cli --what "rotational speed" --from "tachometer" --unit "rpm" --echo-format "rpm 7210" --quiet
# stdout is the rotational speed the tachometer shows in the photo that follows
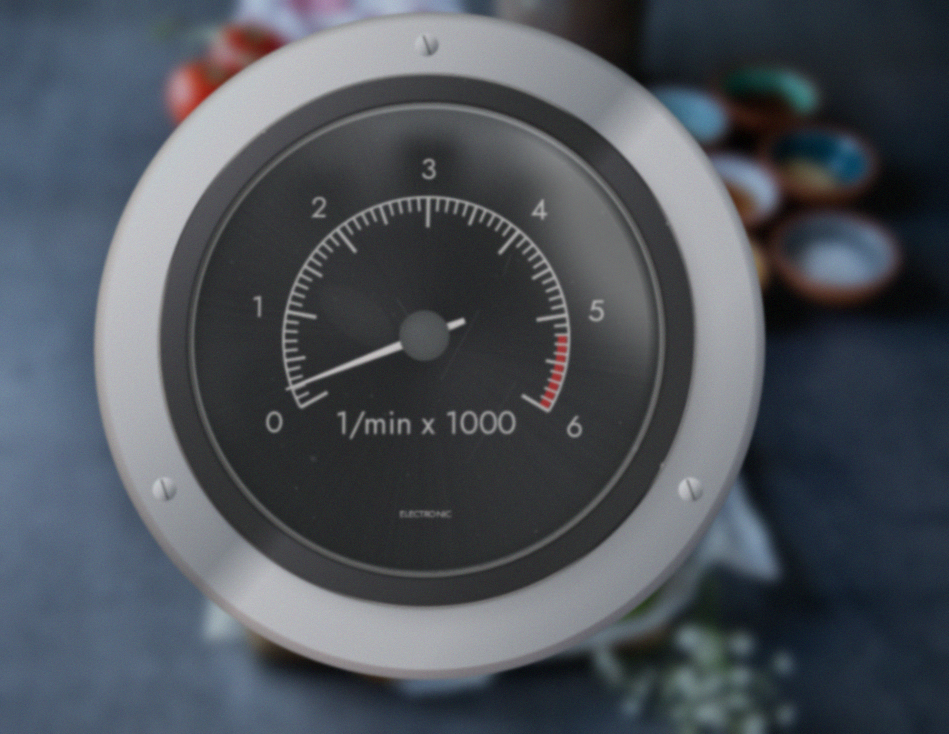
rpm 200
